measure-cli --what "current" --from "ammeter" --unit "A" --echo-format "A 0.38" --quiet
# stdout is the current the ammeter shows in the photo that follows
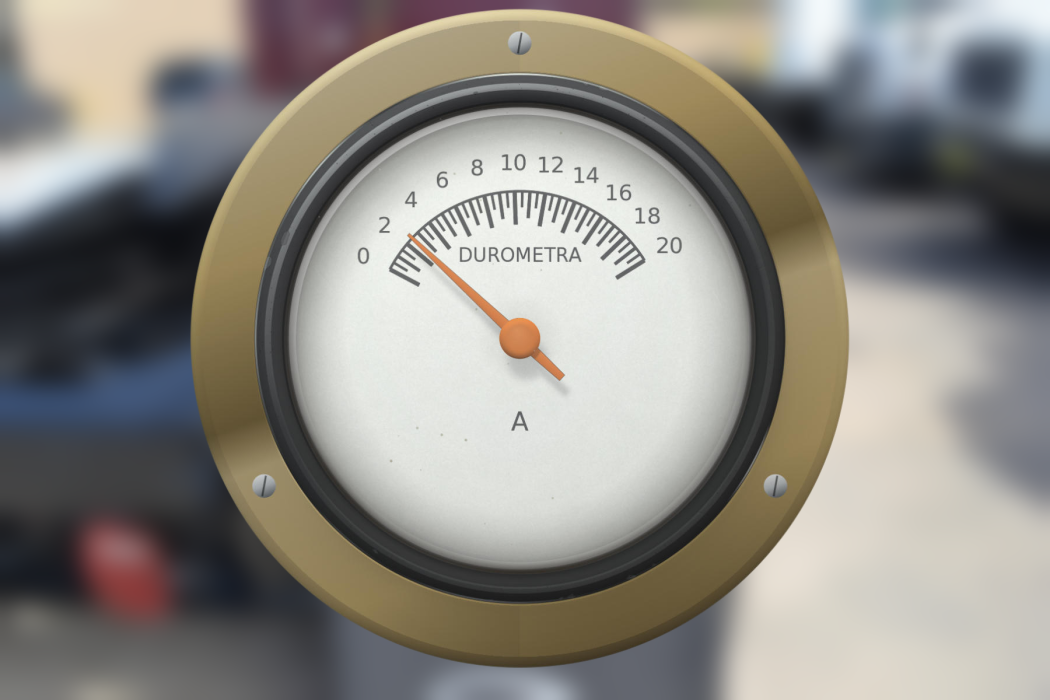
A 2.5
